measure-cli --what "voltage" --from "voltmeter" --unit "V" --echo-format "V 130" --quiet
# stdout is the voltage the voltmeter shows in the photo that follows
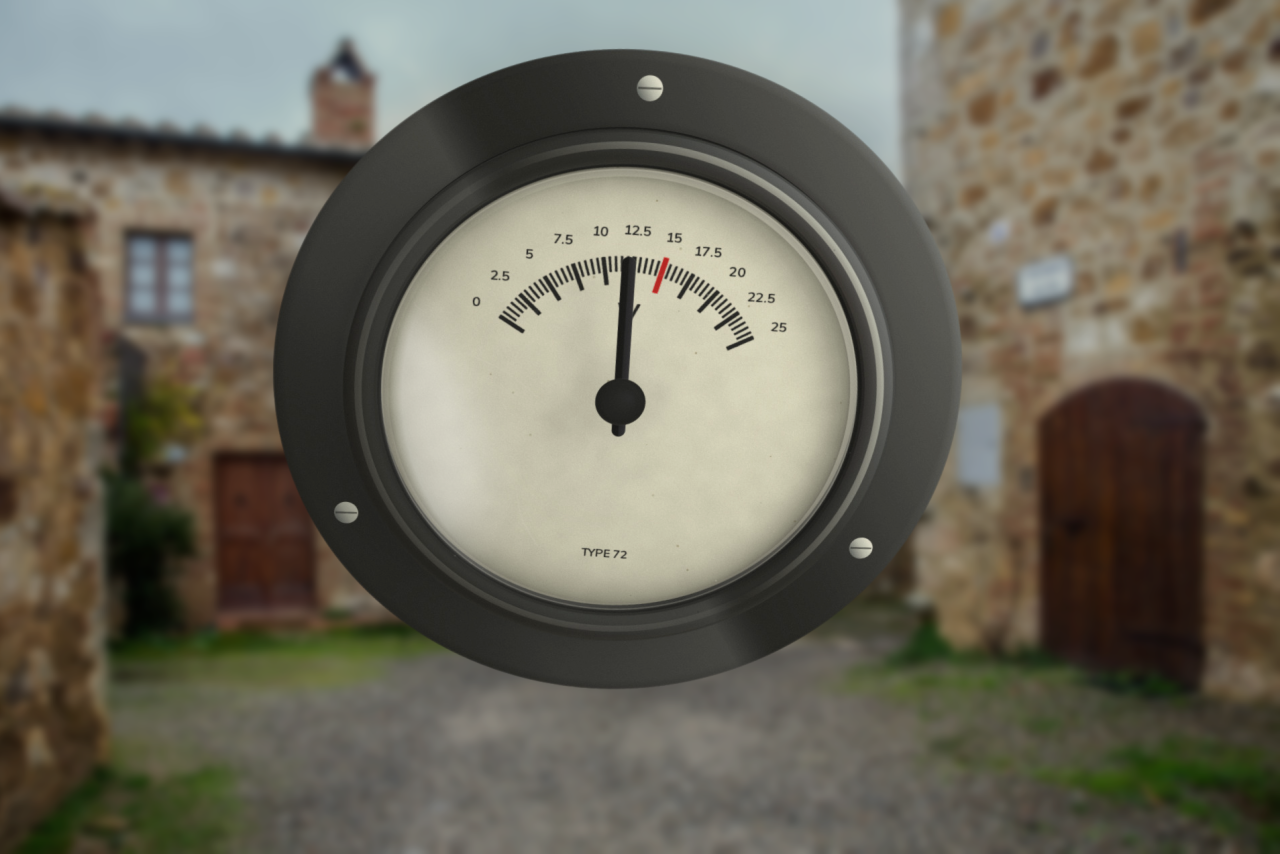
V 12
